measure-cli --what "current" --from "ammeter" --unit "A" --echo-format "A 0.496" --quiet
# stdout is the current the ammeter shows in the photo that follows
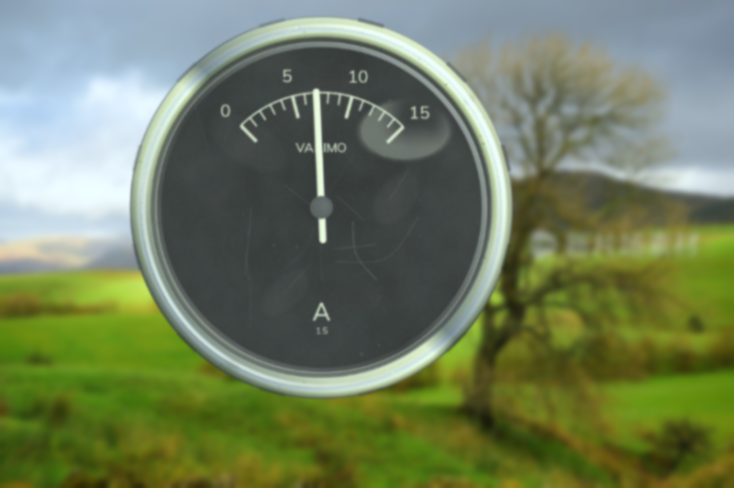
A 7
